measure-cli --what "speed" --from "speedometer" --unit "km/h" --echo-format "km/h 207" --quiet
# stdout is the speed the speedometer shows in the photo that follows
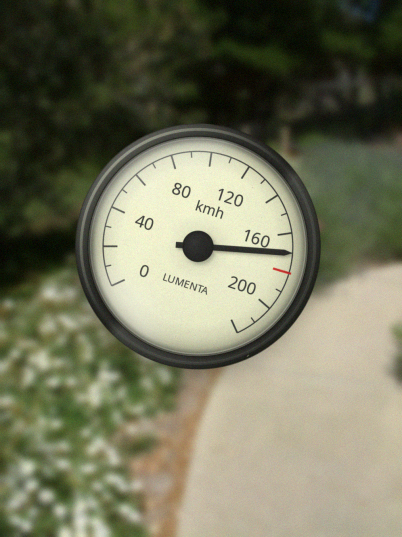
km/h 170
